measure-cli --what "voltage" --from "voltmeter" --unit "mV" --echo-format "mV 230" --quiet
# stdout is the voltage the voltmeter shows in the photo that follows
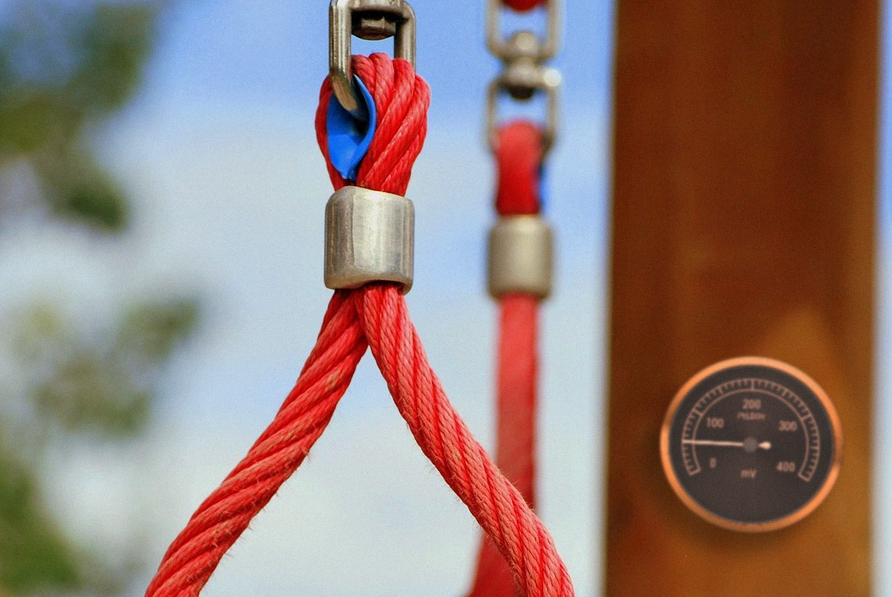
mV 50
